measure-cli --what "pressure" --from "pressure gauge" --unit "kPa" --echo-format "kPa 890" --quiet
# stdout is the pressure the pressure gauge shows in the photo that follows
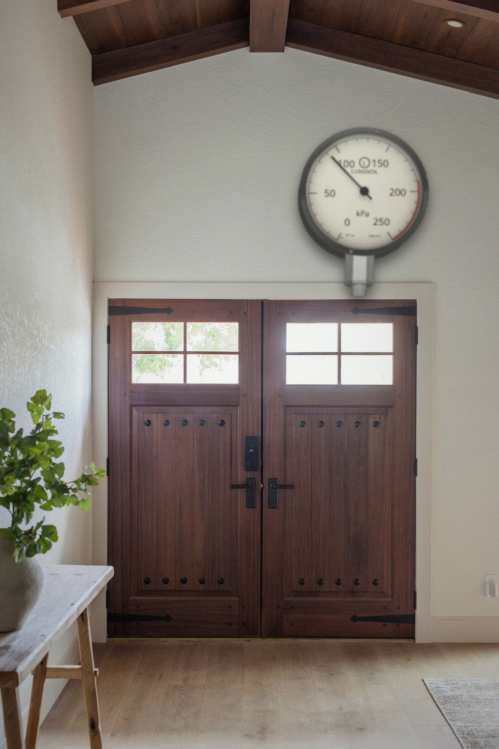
kPa 90
